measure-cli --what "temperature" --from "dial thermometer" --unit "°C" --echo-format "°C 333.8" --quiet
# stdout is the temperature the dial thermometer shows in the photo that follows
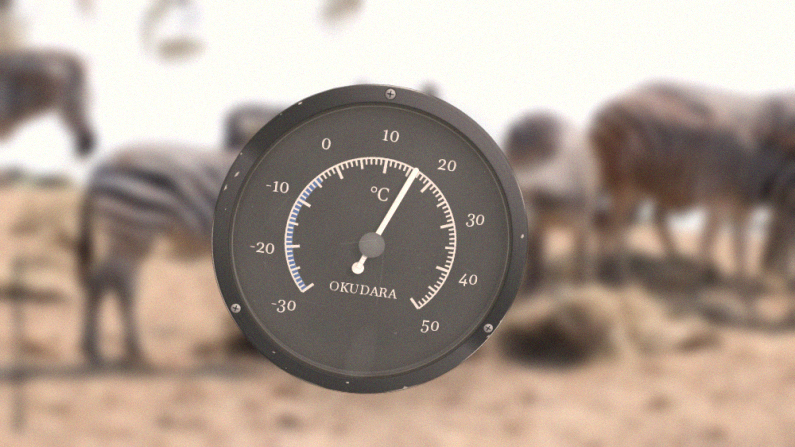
°C 16
